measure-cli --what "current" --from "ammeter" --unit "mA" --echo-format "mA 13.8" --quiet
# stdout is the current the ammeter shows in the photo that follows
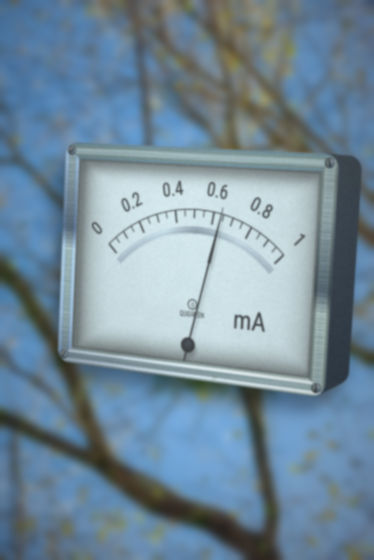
mA 0.65
